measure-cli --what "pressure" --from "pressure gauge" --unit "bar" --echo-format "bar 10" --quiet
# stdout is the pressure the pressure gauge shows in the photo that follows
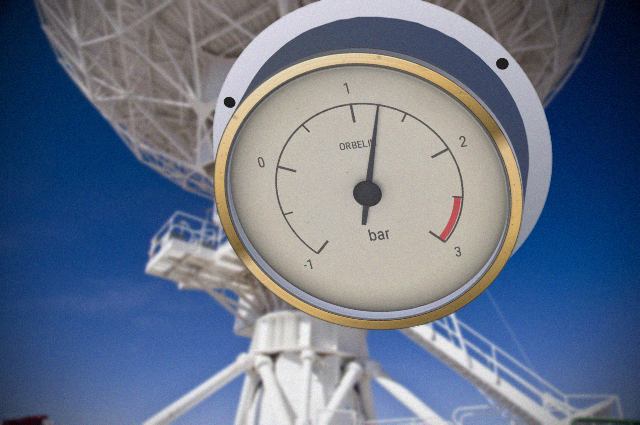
bar 1.25
